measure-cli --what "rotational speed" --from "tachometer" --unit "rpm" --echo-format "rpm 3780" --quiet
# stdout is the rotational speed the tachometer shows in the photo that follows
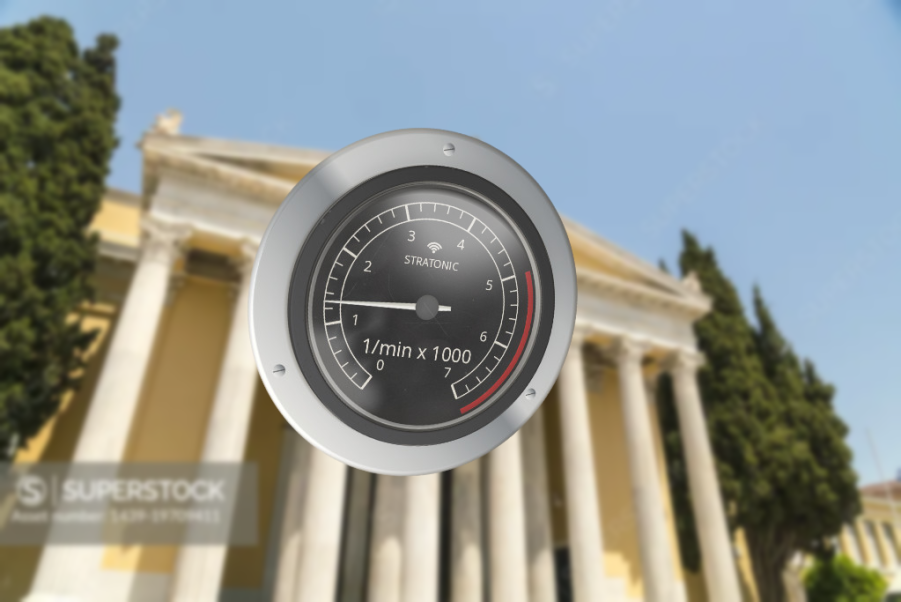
rpm 1300
